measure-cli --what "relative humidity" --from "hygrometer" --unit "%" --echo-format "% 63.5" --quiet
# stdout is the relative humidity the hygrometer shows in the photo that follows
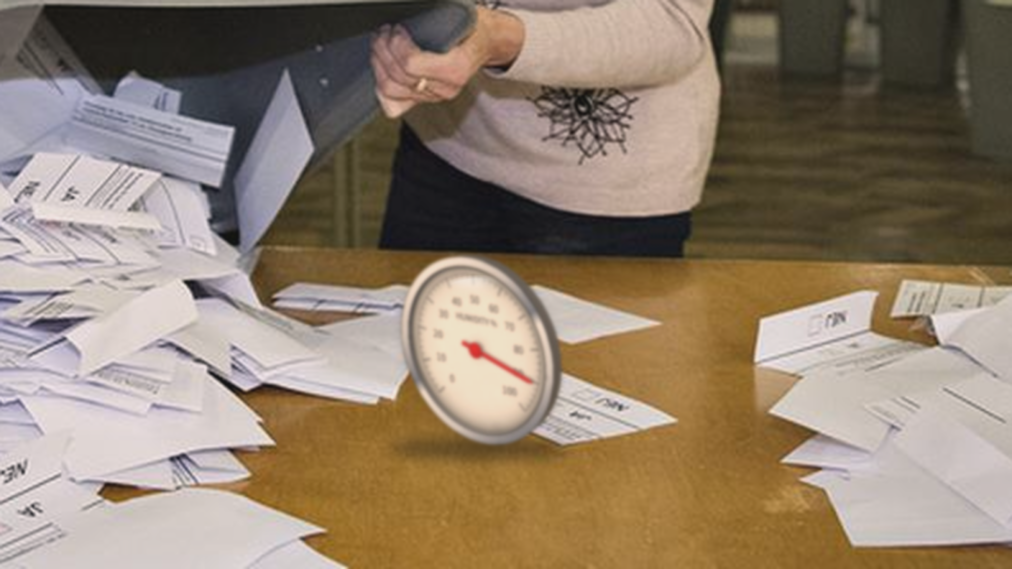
% 90
